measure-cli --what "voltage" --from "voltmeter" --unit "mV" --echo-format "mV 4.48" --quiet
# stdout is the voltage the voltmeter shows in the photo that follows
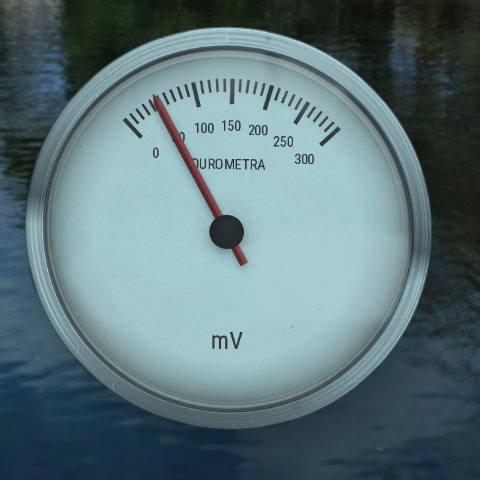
mV 50
